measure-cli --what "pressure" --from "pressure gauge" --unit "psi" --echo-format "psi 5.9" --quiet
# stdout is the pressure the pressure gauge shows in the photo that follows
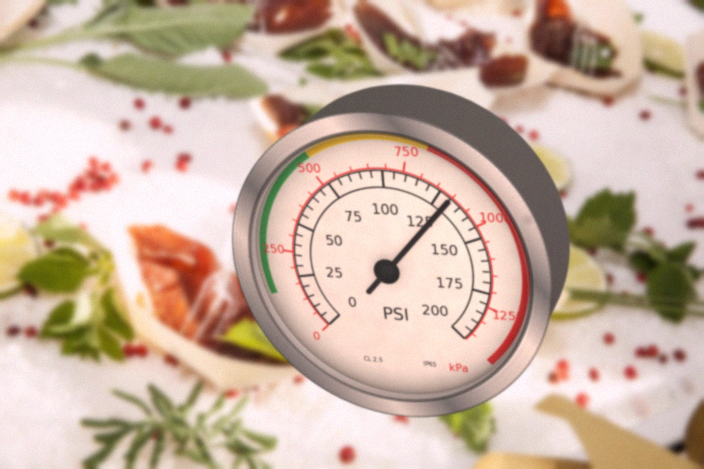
psi 130
